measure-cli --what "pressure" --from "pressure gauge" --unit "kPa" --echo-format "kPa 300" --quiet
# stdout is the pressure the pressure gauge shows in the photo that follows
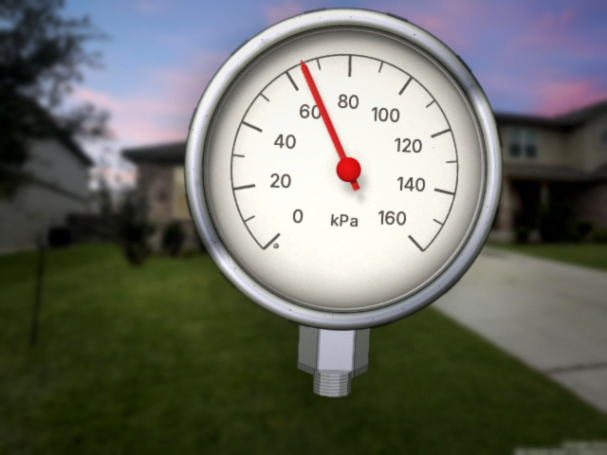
kPa 65
